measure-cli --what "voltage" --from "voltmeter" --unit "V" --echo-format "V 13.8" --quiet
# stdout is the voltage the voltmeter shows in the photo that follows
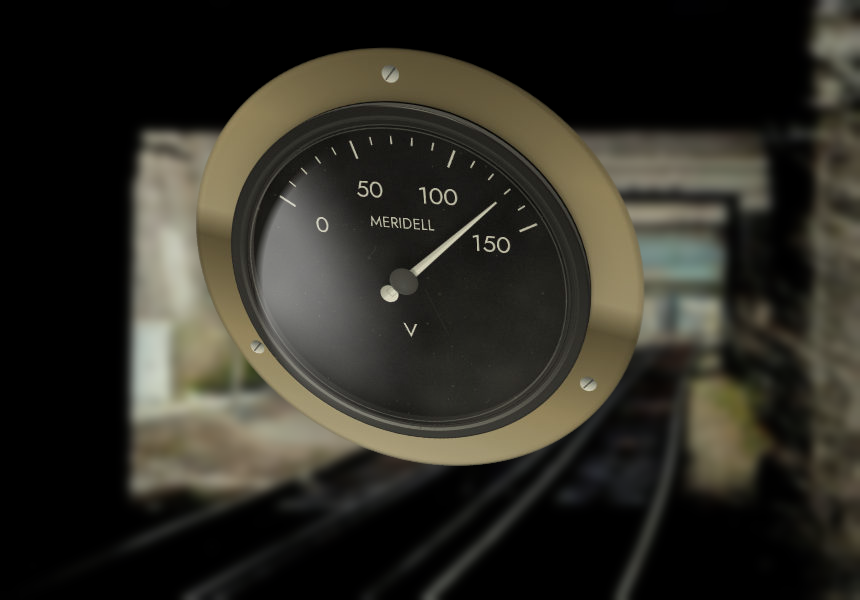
V 130
